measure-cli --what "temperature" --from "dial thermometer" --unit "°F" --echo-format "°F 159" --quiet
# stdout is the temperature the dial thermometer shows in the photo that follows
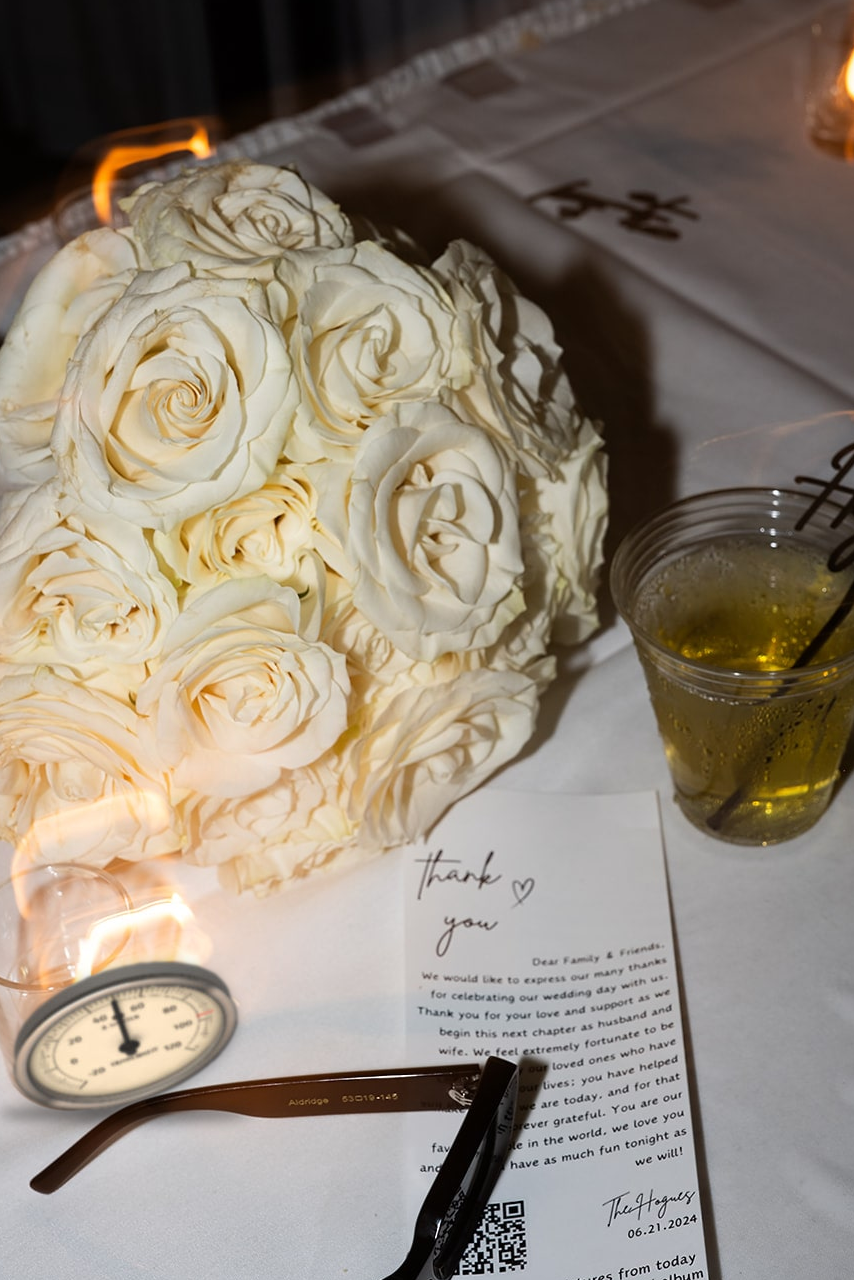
°F 50
